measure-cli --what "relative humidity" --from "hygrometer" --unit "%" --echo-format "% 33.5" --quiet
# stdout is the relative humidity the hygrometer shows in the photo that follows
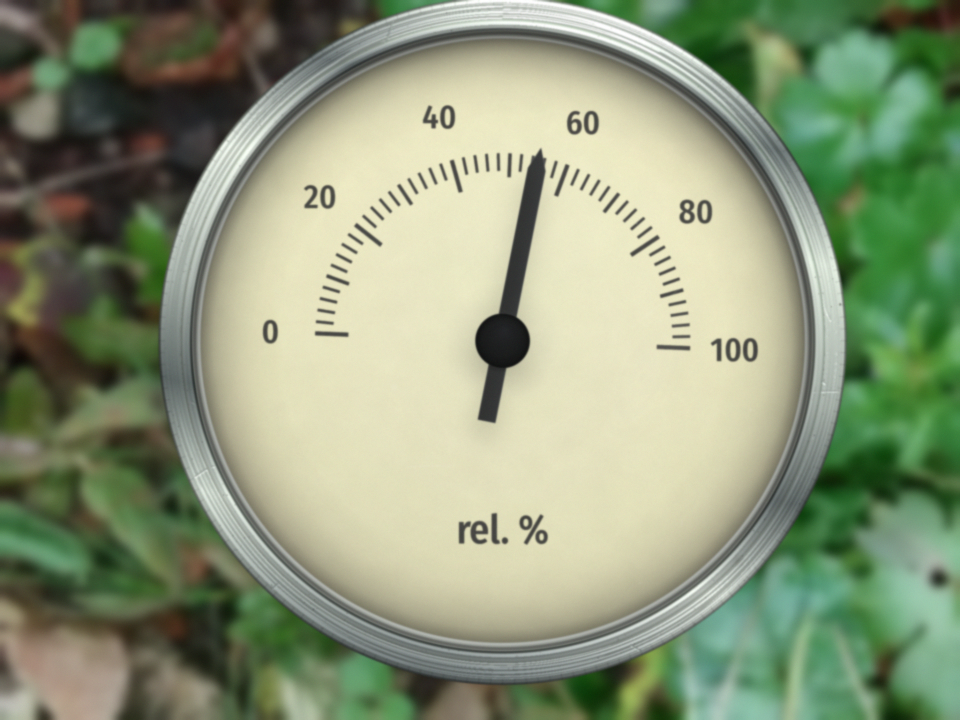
% 55
